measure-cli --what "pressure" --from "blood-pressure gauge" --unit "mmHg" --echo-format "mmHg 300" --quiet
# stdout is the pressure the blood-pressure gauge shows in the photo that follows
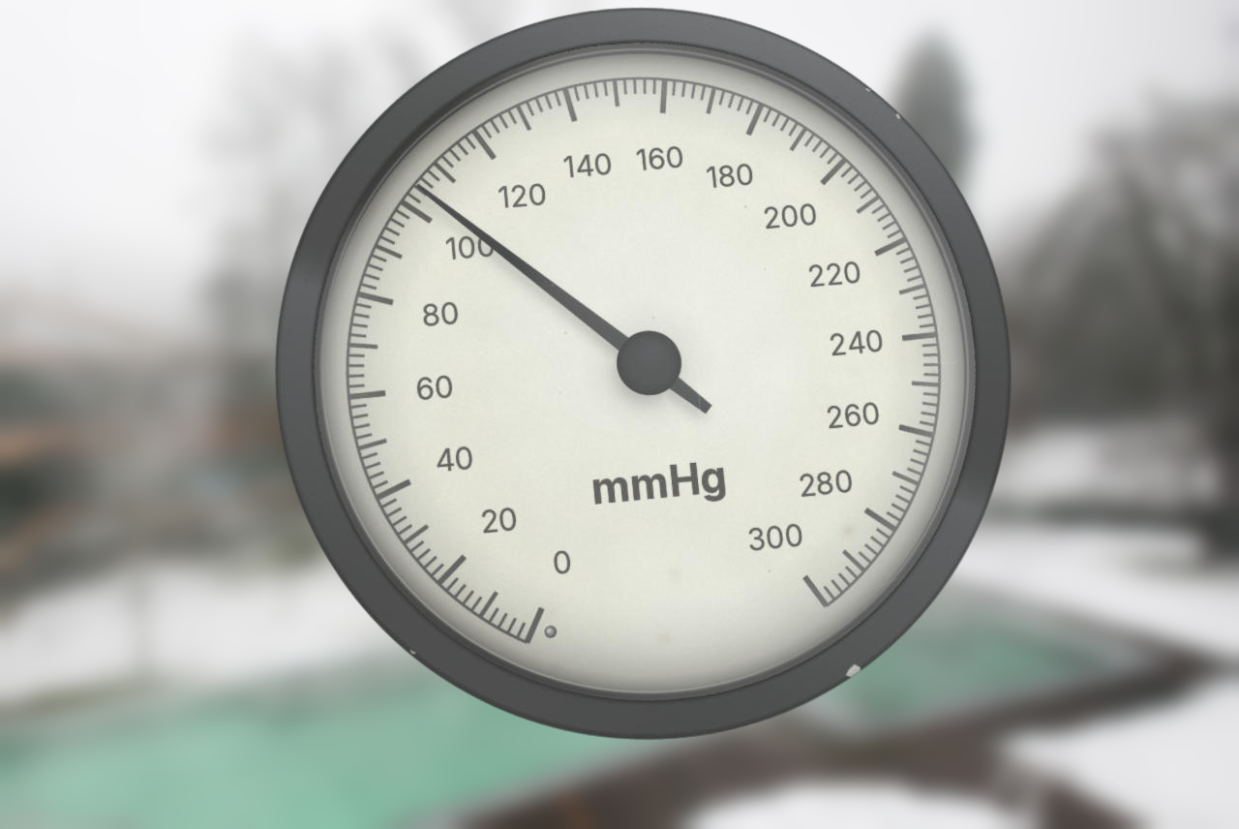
mmHg 104
